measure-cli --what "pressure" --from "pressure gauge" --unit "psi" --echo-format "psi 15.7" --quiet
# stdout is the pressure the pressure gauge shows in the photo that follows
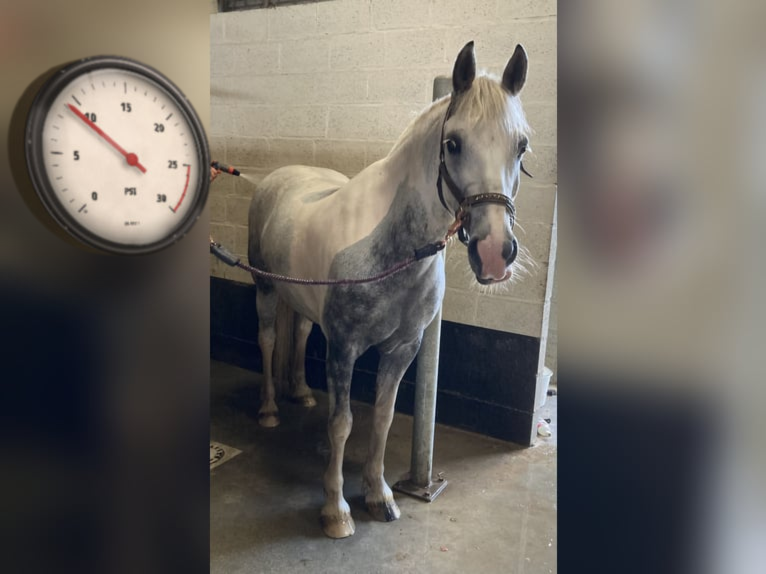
psi 9
